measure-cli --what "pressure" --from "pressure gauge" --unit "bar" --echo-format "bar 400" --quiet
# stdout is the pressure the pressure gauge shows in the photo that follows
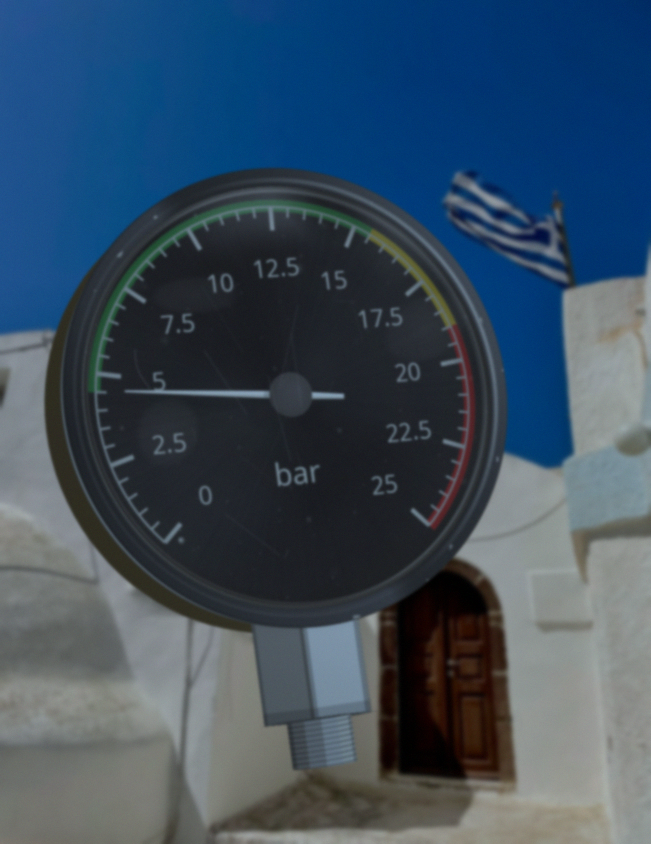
bar 4.5
